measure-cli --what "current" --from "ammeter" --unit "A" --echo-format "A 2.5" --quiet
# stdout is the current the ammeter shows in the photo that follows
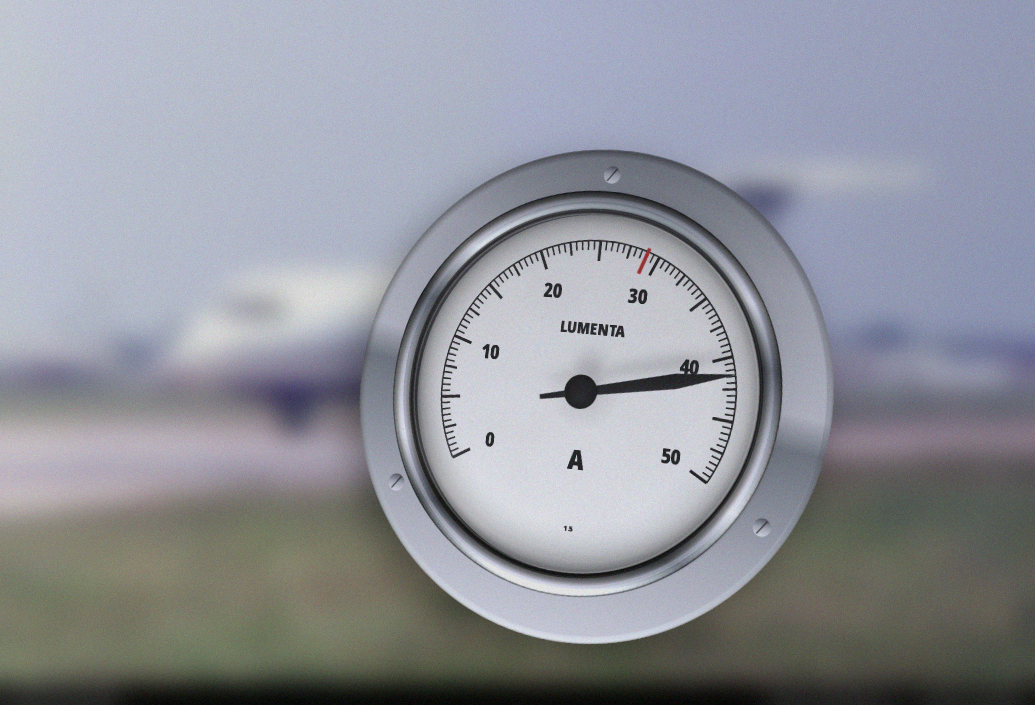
A 41.5
